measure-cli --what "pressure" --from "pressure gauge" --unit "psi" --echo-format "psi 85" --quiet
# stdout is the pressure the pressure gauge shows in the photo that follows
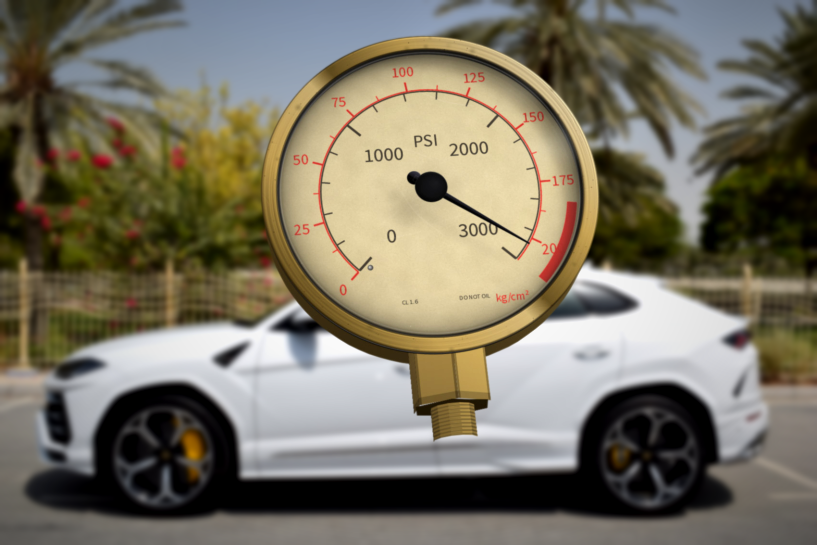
psi 2900
